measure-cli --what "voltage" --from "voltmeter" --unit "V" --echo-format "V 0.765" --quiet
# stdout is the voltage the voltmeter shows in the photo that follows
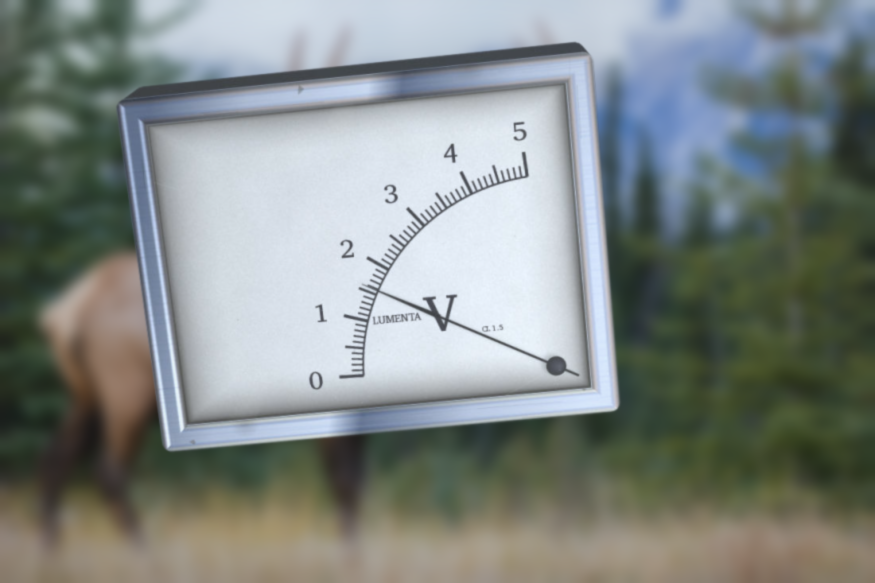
V 1.6
